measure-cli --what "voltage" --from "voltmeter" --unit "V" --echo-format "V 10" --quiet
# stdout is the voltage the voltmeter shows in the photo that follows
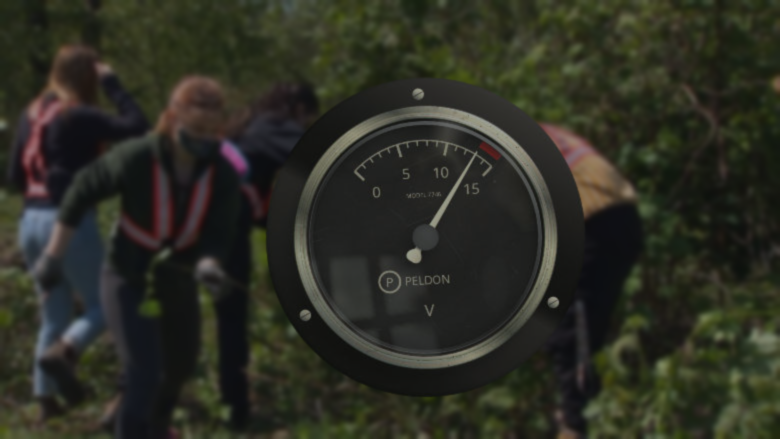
V 13
